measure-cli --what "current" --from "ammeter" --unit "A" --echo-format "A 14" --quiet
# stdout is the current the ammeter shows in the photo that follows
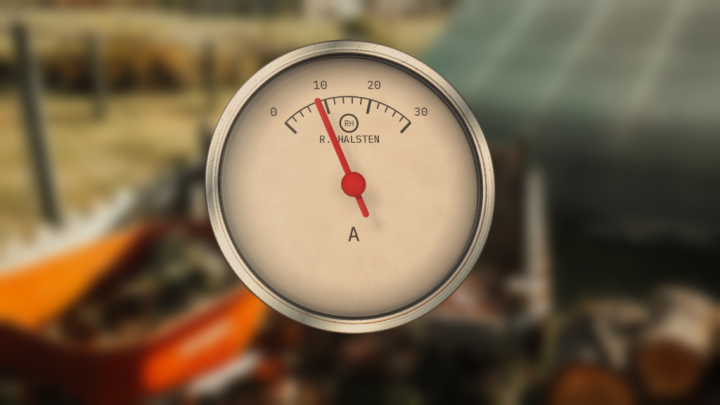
A 8
